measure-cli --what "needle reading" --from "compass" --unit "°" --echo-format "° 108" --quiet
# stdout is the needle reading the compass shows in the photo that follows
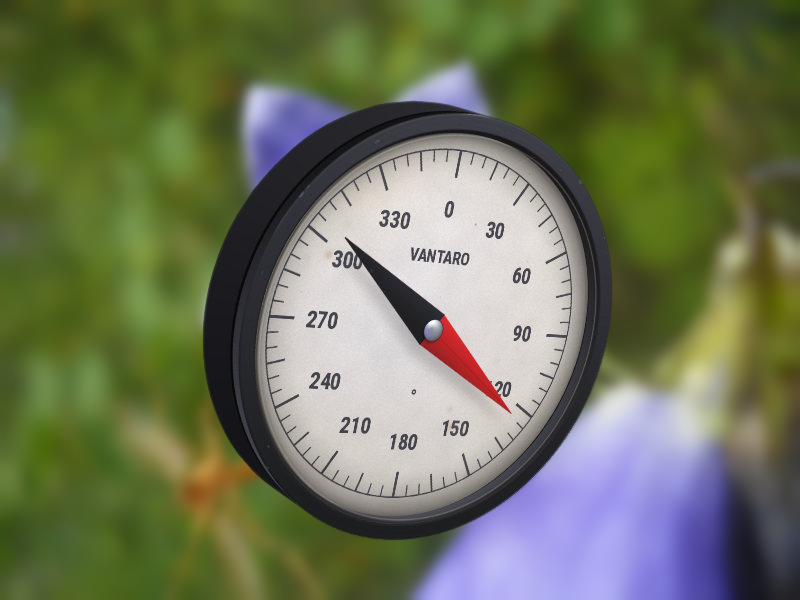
° 125
